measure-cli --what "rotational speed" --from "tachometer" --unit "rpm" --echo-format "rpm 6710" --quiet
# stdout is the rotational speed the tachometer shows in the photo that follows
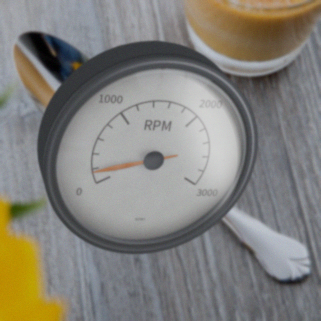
rpm 200
